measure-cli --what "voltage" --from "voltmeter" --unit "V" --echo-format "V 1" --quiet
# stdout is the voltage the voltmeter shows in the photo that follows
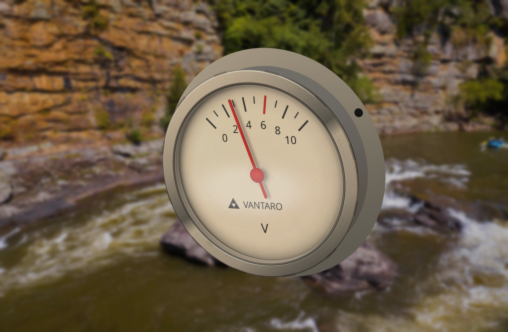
V 3
